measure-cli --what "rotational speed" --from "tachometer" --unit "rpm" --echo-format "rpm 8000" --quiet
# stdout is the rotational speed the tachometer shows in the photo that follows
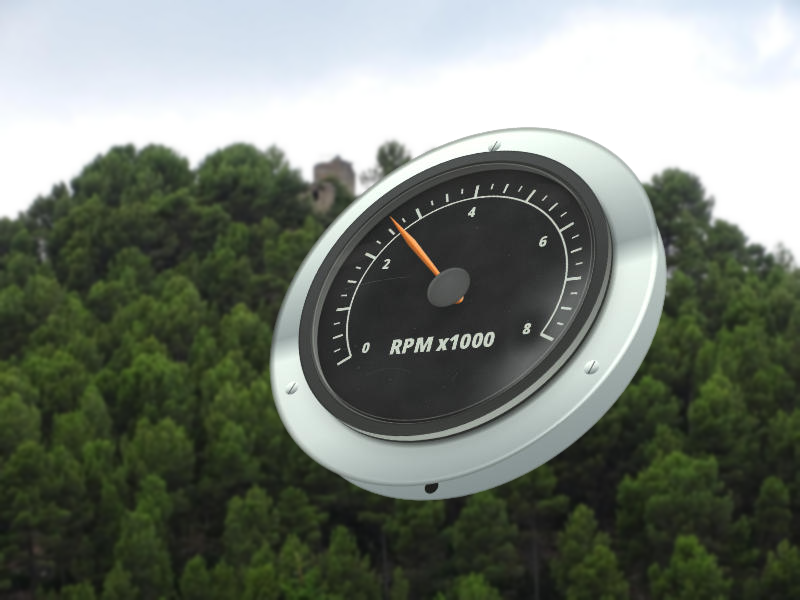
rpm 2625
